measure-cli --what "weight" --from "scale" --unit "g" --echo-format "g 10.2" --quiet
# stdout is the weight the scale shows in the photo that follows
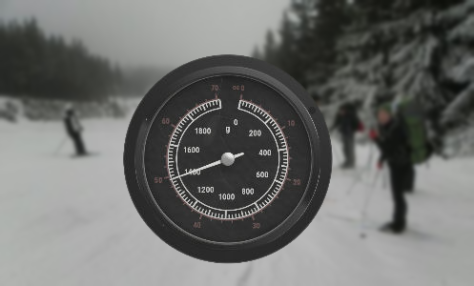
g 1400
